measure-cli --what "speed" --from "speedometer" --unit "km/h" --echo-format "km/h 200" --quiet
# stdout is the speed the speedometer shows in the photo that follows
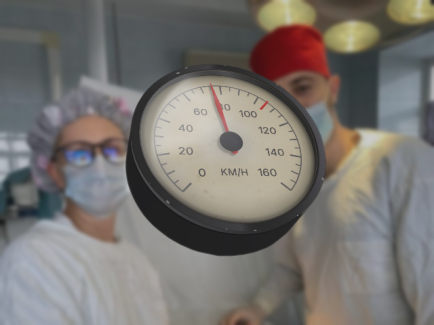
km/h 75
